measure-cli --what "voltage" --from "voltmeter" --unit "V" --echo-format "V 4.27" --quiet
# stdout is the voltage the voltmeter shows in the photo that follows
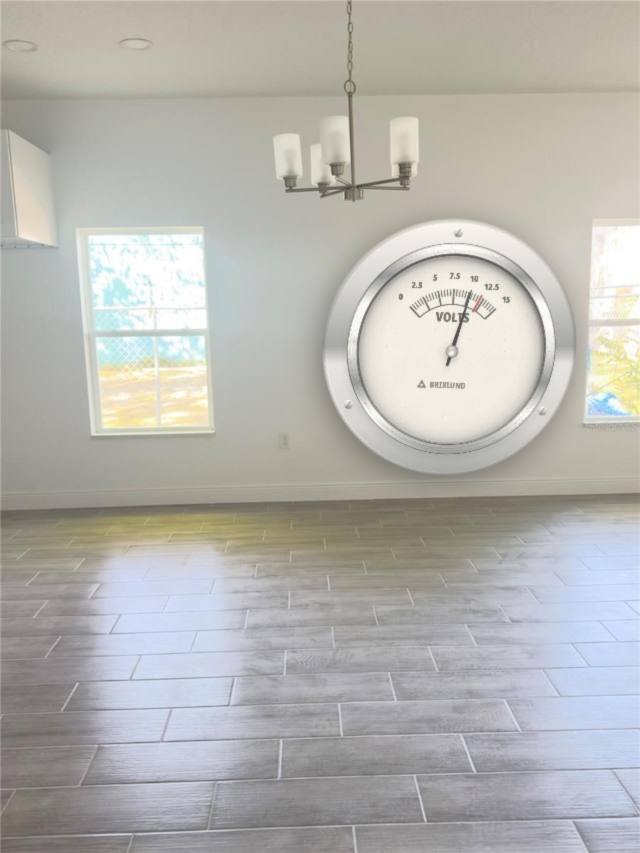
V 10
